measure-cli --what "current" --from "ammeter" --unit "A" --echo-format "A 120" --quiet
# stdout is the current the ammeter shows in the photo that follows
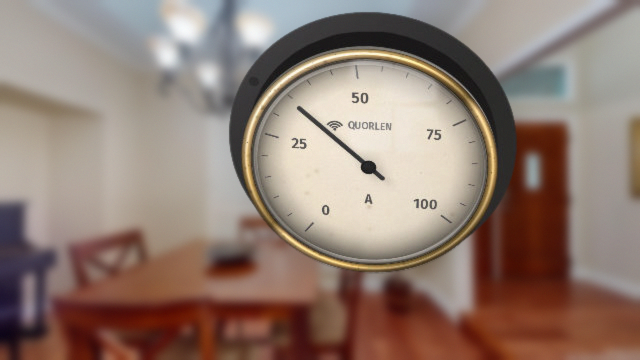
A 35
